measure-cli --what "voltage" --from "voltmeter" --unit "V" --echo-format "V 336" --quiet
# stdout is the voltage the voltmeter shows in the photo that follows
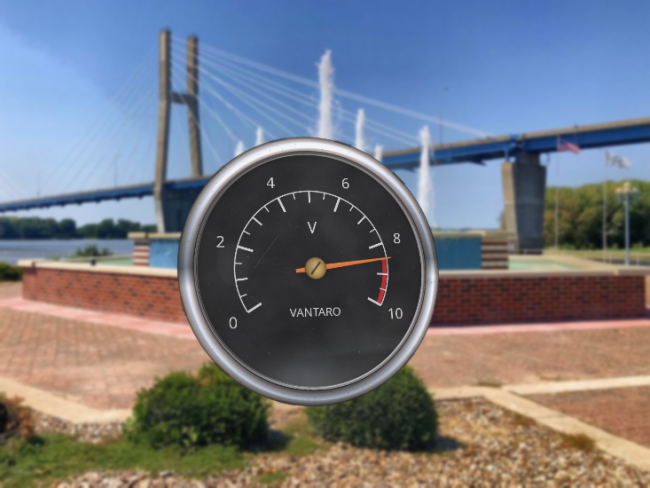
V 8.5
